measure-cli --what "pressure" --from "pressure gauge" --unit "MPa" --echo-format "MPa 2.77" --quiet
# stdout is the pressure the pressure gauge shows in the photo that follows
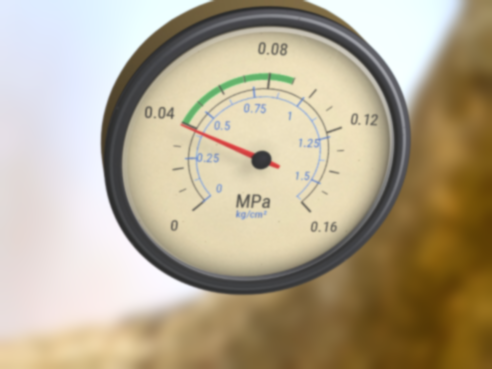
MPa 0.04
